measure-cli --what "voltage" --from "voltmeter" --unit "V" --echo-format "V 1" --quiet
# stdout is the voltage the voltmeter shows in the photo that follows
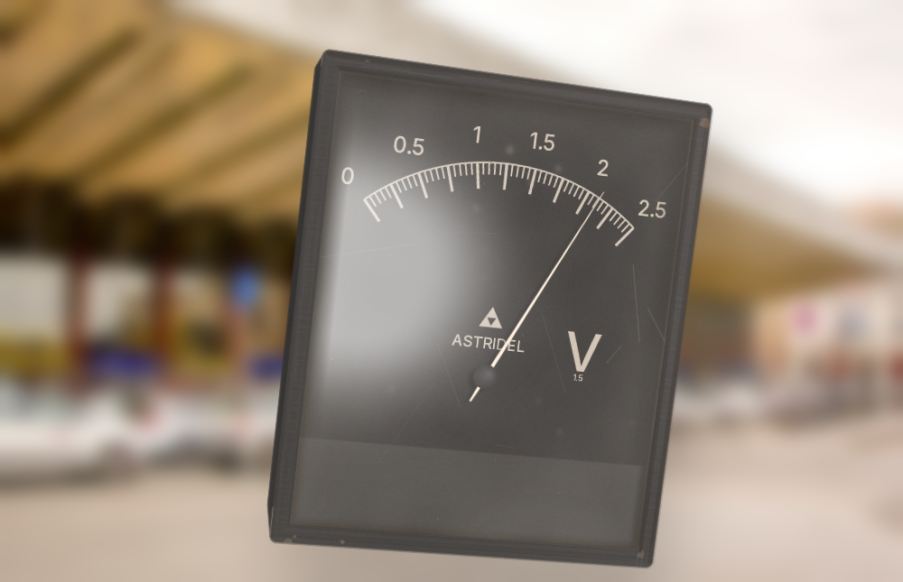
V 2.1
